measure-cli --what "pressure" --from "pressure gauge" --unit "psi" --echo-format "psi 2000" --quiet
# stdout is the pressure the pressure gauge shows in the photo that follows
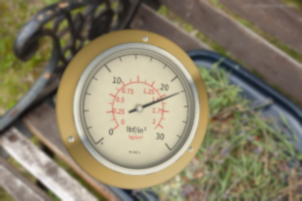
psi 22
